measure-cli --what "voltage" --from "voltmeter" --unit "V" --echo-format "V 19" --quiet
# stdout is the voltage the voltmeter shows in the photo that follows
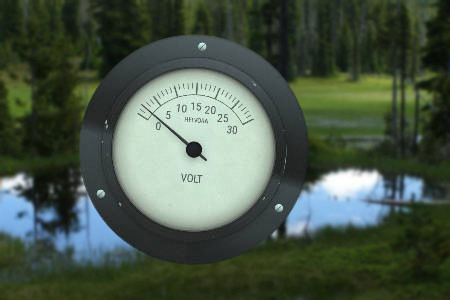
V 2
